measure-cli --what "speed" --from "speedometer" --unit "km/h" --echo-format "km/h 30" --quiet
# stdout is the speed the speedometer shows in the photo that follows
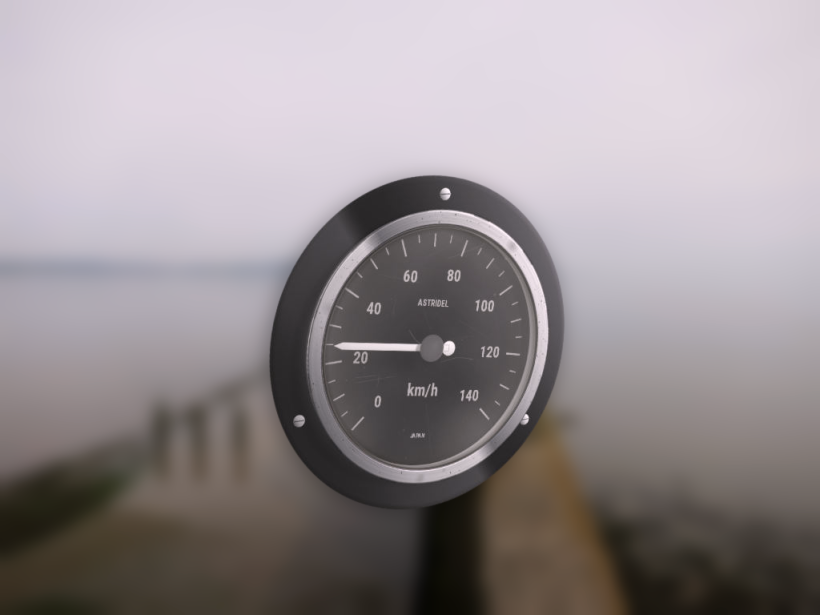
km/h 25
